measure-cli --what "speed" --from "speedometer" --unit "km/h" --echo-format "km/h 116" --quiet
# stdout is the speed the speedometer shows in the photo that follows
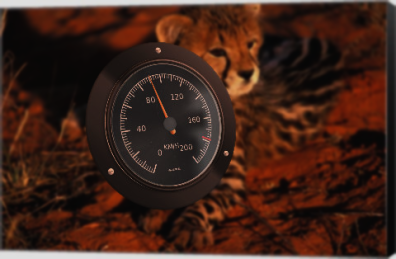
km/h 90
